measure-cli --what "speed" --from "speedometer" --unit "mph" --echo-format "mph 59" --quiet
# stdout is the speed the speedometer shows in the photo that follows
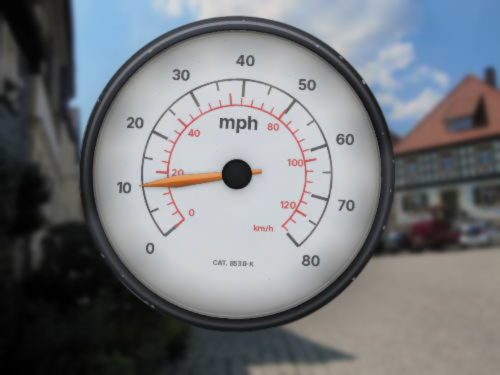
mph 10
